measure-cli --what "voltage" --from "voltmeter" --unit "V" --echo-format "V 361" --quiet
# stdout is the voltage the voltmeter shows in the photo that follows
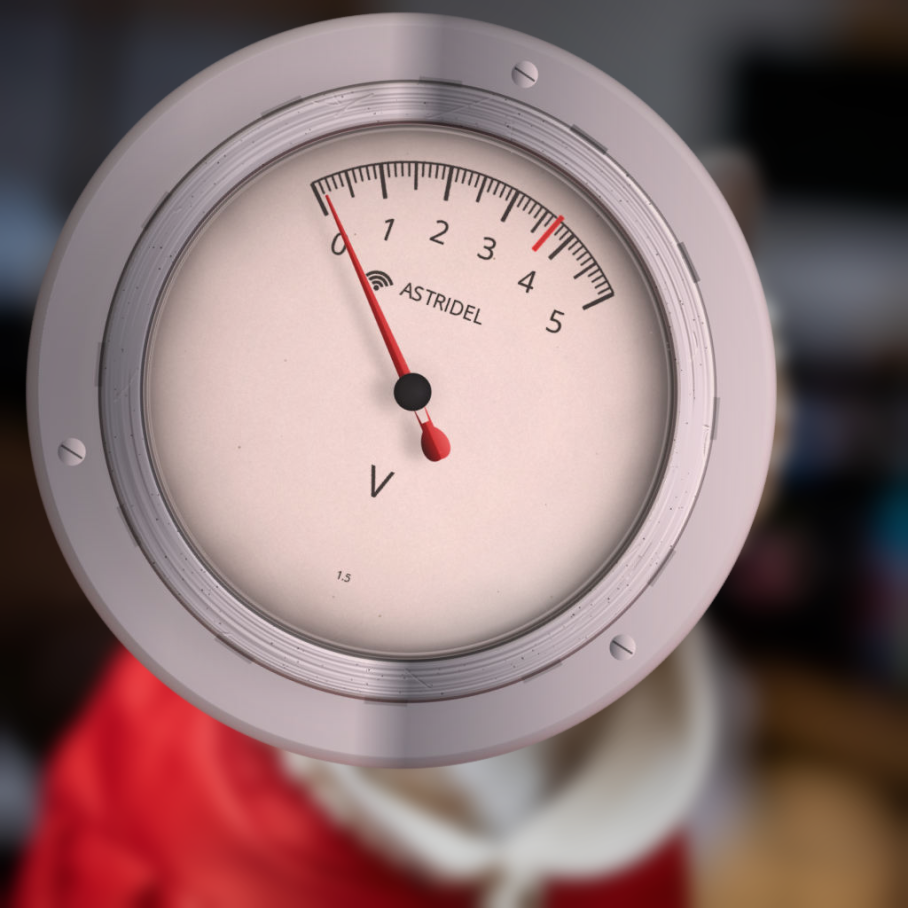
V 0.1
